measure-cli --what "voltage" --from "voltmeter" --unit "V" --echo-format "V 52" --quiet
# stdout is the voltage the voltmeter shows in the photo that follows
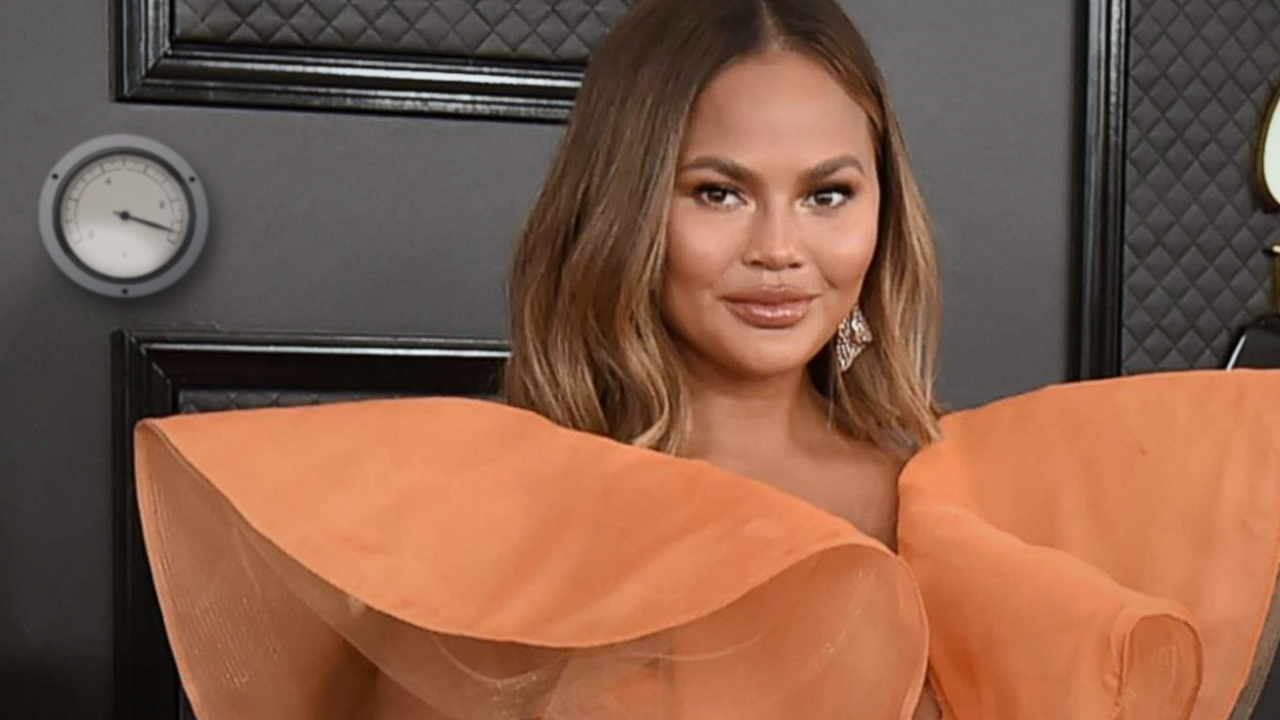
V 9.5
